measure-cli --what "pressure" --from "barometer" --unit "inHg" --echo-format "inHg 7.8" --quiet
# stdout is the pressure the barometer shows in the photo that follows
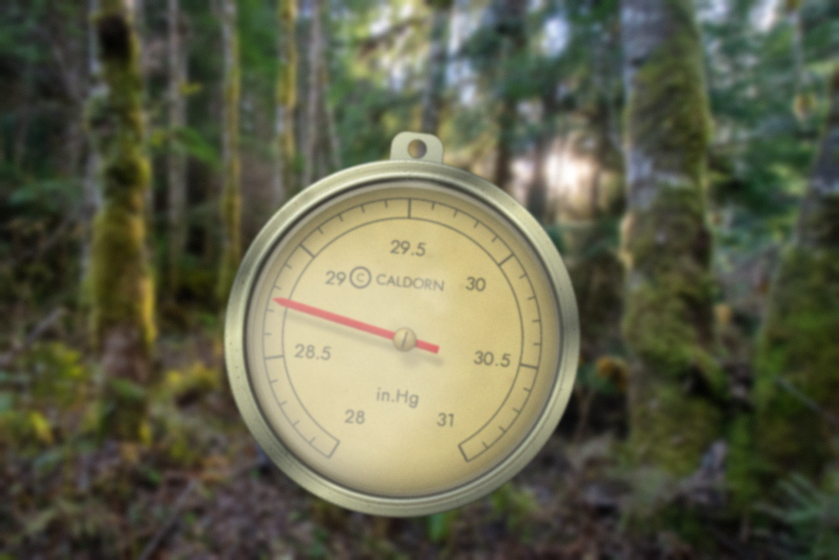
inHg 28.75
